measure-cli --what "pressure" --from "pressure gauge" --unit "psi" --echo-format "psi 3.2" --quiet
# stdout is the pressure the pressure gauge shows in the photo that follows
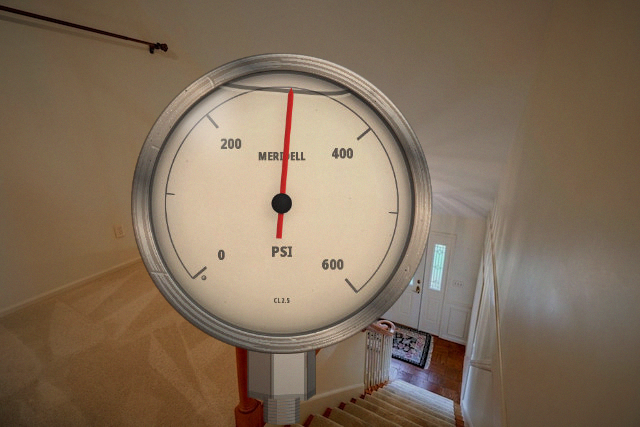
psi 300
